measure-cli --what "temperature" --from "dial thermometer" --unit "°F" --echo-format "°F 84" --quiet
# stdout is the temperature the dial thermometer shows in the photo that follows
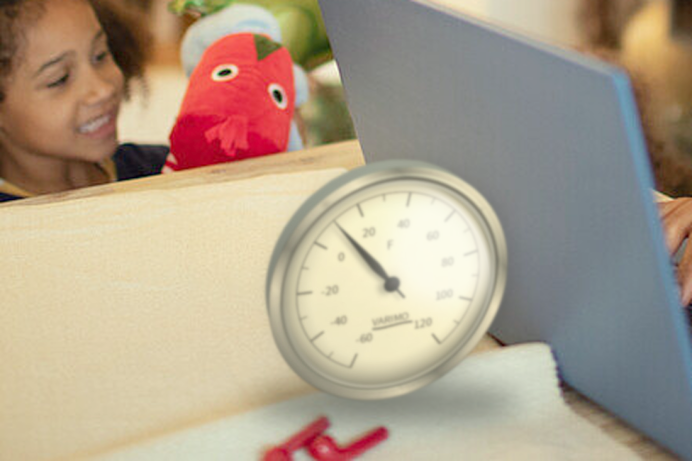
°F 10
